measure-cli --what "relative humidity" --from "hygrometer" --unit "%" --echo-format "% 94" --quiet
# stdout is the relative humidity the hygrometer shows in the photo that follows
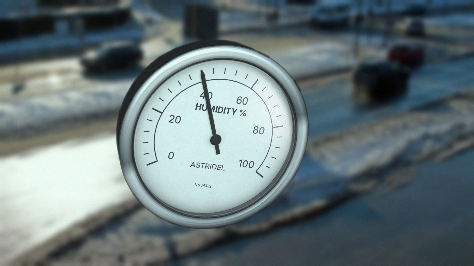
% 40
